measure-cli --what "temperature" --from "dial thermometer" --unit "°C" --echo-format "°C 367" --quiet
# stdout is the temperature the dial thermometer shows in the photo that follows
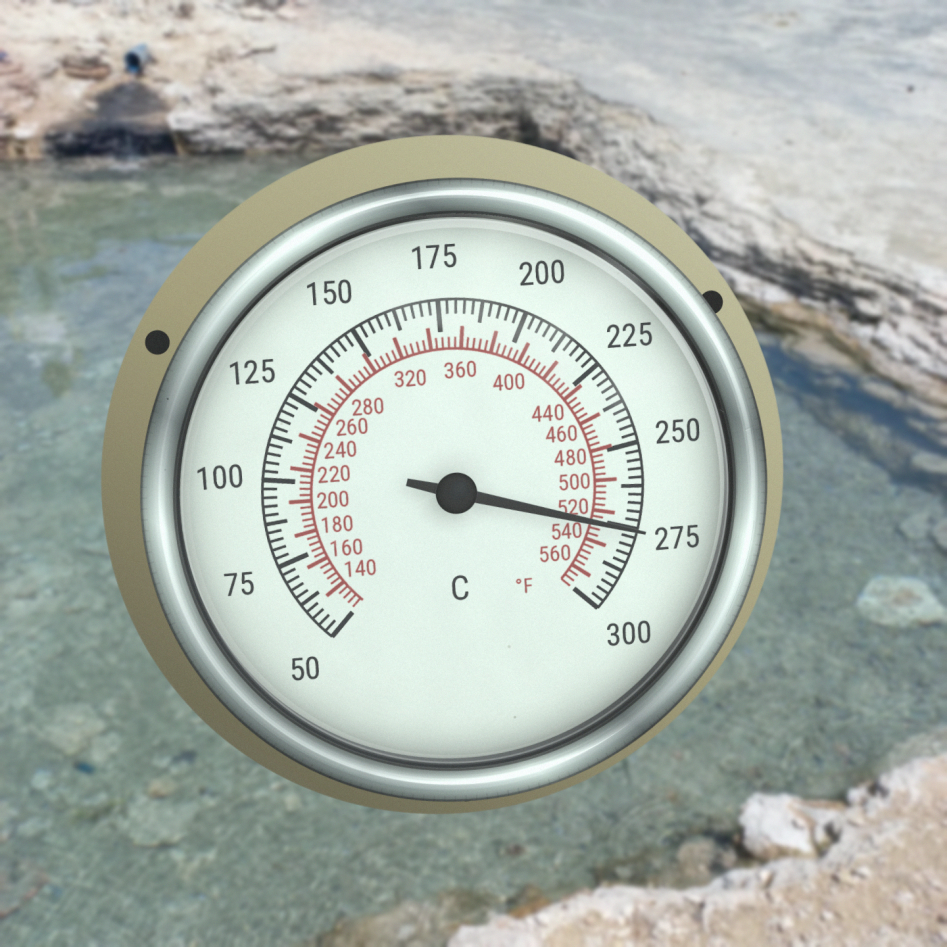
°C 275
